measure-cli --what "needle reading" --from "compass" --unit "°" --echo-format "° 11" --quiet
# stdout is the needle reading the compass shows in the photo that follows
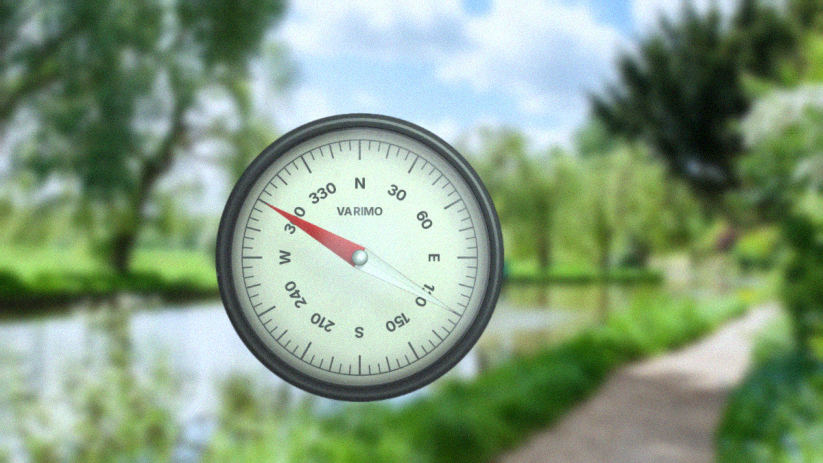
° 300
